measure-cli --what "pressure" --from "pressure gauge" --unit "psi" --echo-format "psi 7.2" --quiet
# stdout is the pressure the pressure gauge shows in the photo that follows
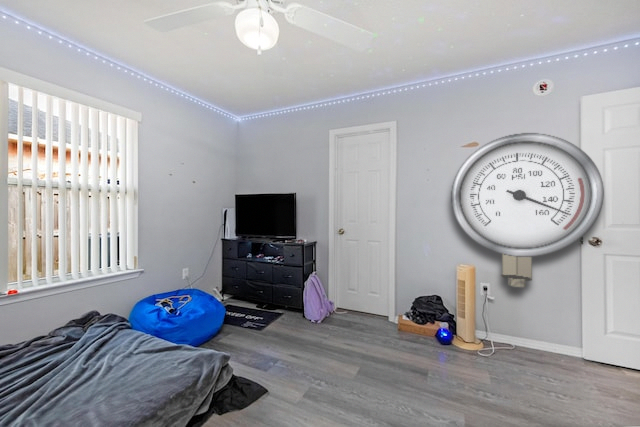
psi 150
